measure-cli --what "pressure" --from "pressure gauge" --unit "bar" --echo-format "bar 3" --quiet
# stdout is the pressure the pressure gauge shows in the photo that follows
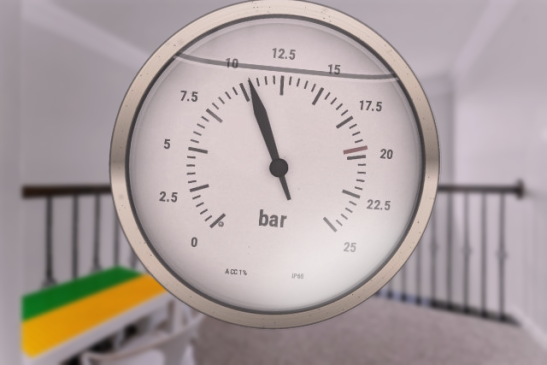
bar 10.5
